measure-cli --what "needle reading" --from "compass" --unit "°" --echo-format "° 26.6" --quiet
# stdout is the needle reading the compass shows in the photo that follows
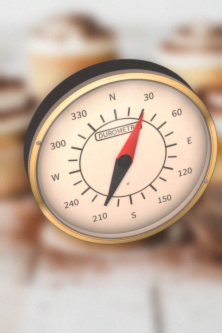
° 30
